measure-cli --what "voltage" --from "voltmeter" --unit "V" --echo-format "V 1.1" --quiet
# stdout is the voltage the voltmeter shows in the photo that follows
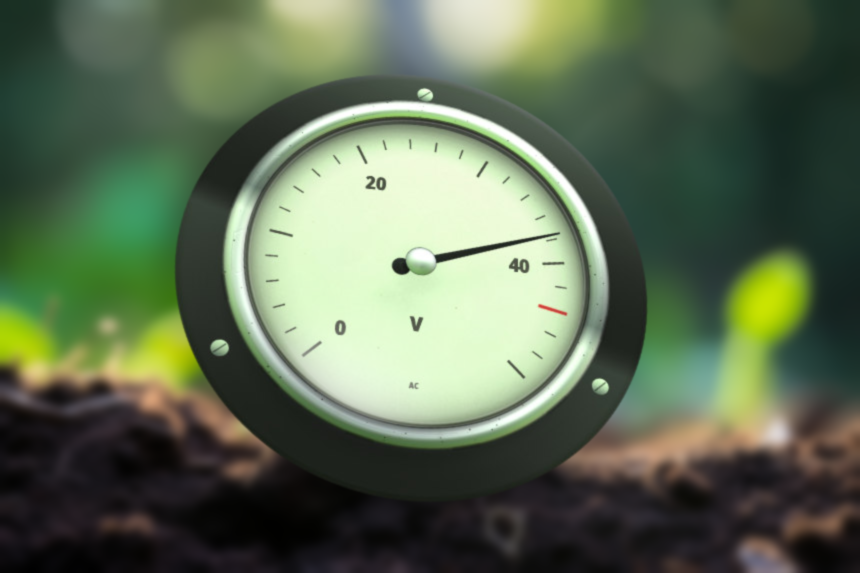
V 38
